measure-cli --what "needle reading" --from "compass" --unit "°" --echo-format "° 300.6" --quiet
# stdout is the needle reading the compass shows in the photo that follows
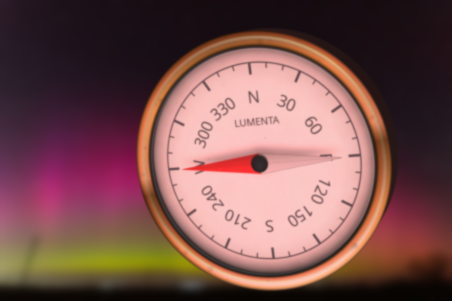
° 270
